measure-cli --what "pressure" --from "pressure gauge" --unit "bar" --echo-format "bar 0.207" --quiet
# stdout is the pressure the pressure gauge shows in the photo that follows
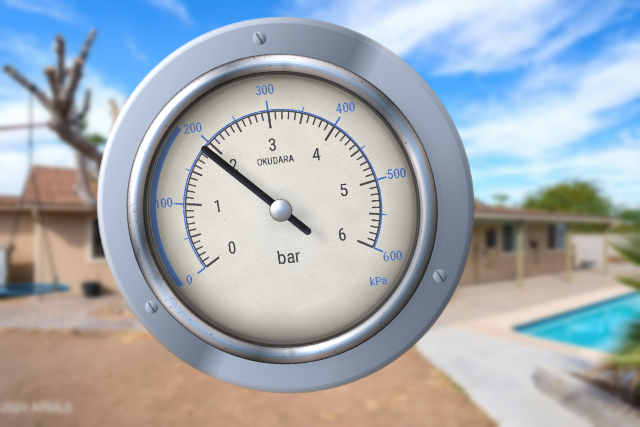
bar 1.9
